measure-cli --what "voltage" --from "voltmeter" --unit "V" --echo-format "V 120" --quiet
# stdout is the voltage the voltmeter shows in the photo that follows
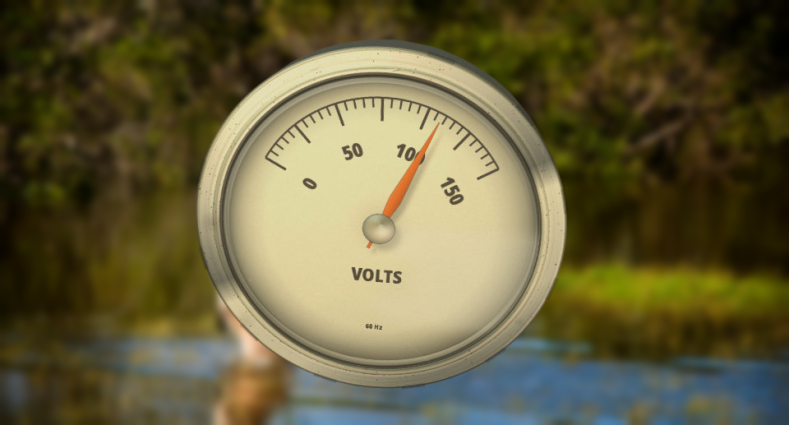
V 107.5
